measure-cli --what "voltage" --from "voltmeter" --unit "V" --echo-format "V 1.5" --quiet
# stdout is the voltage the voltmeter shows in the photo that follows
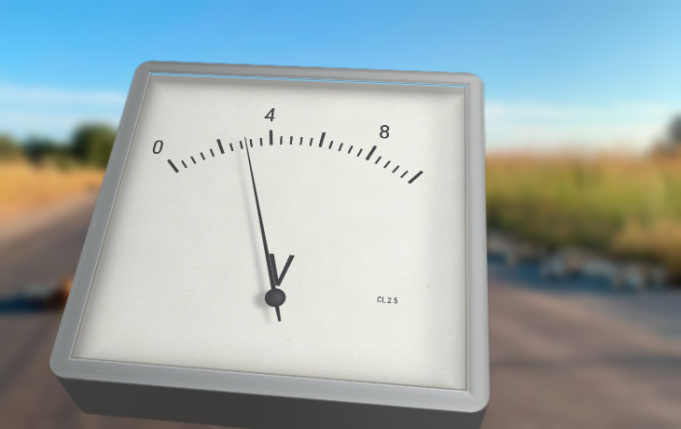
V 3
